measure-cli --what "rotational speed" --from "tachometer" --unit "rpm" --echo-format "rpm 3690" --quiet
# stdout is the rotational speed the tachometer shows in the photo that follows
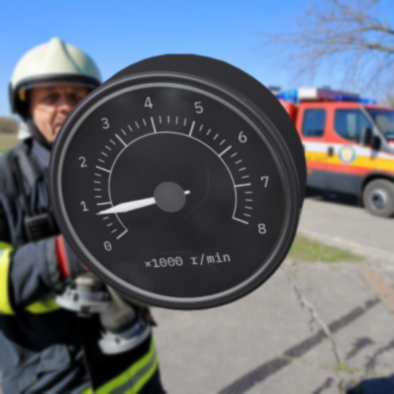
rpm 800
